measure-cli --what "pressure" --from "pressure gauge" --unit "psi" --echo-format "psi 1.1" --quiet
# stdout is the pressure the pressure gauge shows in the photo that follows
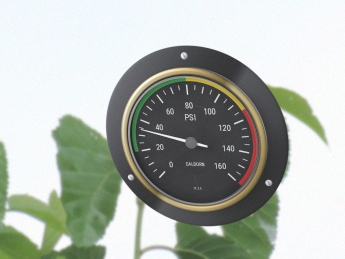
psi 35
